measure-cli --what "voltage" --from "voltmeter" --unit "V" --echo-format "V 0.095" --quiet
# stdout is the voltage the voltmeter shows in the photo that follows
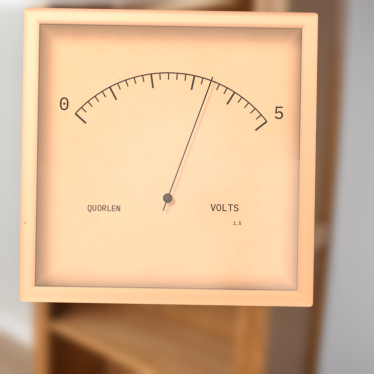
V 3.4
